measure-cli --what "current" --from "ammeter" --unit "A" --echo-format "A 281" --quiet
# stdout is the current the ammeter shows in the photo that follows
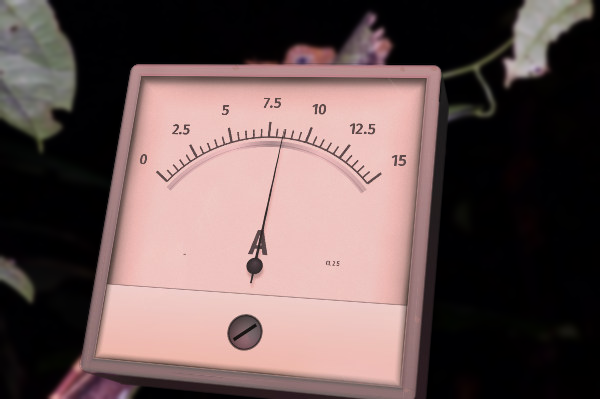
A 8.5
